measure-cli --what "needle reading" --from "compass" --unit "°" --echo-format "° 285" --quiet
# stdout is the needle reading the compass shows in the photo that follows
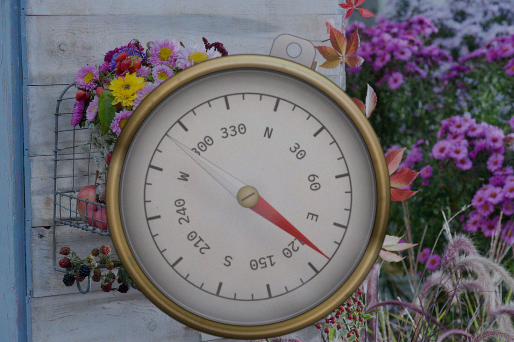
° 110
